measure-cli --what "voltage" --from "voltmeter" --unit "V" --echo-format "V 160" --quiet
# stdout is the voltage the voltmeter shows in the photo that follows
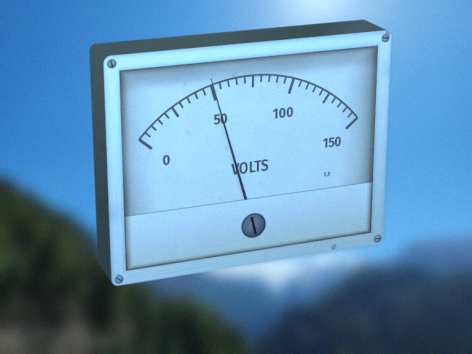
V 50
